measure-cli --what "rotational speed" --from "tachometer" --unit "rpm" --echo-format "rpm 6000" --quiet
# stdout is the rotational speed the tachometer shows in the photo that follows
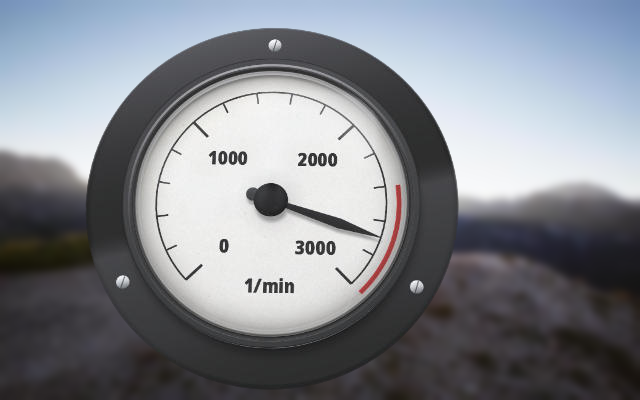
rpm 2700
